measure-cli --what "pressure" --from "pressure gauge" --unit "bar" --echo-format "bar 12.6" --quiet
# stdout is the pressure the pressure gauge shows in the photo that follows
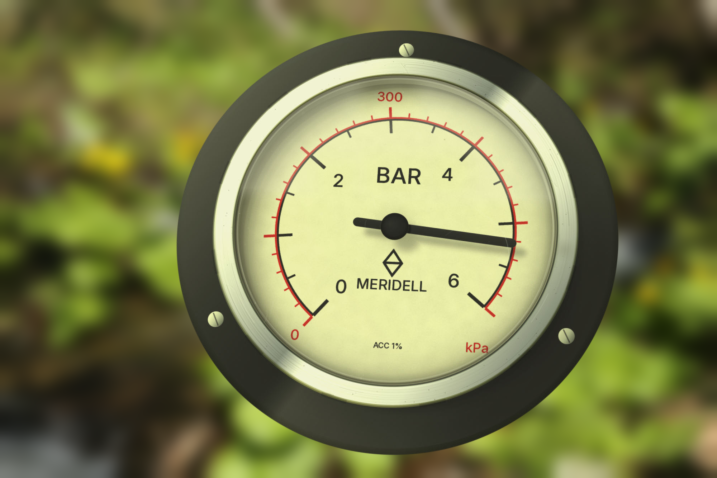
bar 5.25
